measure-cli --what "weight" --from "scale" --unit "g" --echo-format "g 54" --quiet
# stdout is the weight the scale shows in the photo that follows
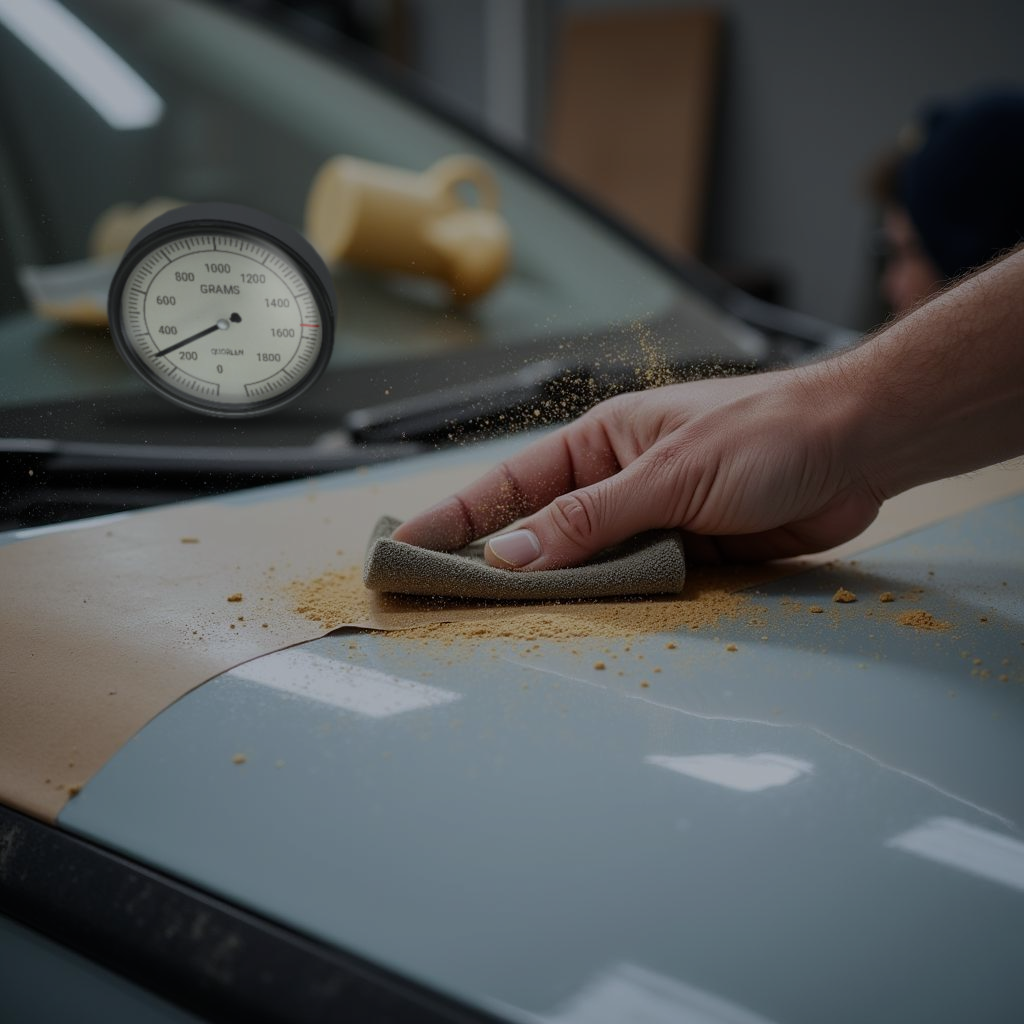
g 300
